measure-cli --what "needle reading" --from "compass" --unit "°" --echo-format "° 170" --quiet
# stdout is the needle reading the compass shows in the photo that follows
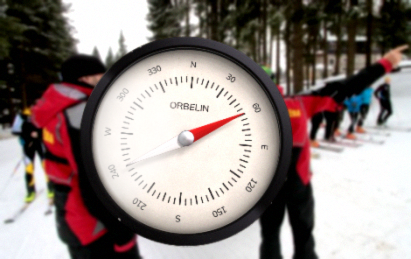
° 60
